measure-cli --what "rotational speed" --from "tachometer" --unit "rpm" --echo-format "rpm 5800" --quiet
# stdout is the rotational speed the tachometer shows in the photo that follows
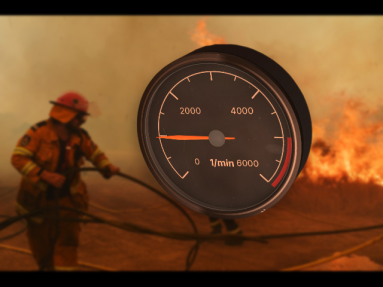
rpm 1000
